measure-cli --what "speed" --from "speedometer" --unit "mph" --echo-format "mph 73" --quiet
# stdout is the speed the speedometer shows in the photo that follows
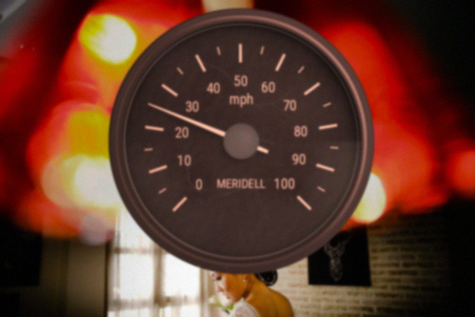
mph 25
